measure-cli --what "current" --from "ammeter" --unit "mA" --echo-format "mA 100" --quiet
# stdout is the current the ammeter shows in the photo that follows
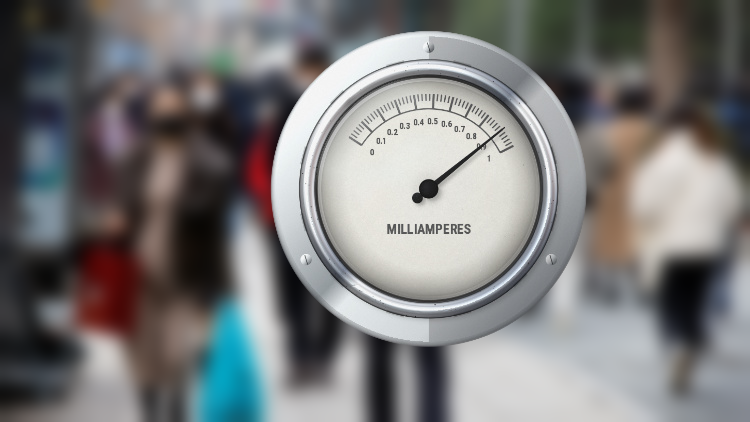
mA 0.9
